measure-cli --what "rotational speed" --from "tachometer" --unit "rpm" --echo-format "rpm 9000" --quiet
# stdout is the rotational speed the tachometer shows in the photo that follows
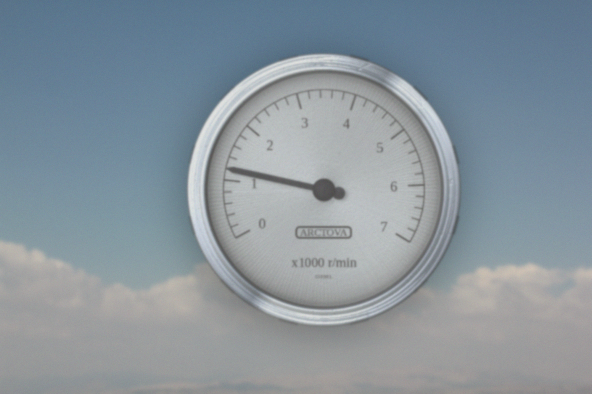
rpm 1200
